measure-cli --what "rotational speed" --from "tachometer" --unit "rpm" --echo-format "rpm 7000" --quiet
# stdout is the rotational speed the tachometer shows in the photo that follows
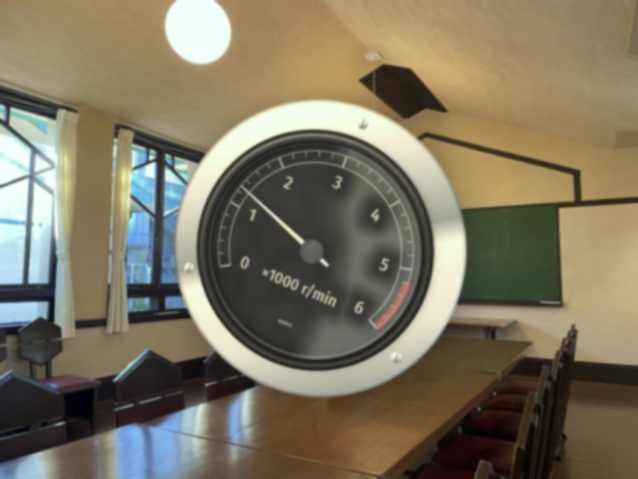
rpm 1300
